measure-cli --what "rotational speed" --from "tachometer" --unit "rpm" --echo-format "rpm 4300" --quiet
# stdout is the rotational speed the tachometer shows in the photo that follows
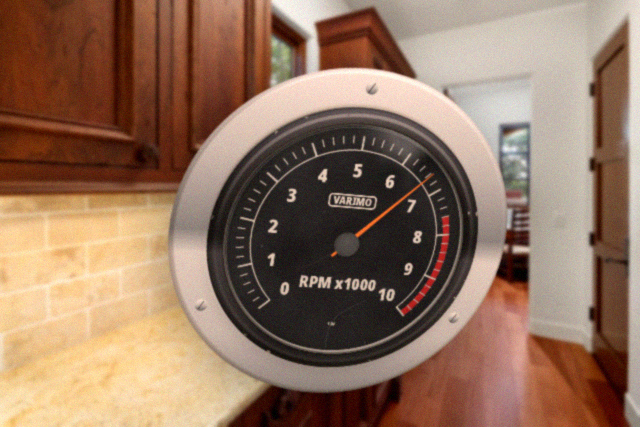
rpm 6600
